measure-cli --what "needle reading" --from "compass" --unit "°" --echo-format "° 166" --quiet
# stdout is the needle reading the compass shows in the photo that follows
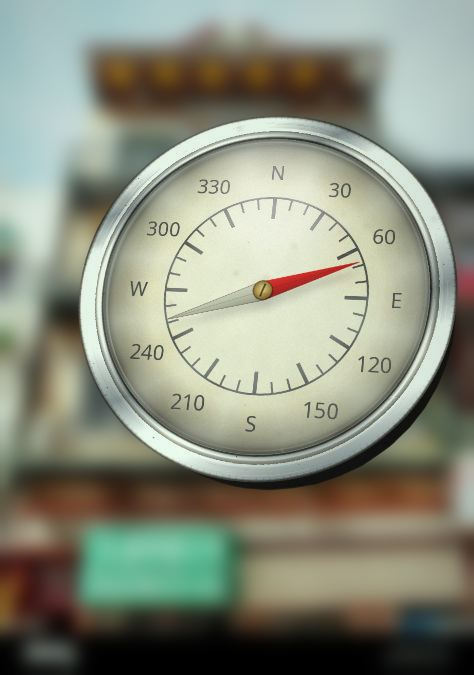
° 70
